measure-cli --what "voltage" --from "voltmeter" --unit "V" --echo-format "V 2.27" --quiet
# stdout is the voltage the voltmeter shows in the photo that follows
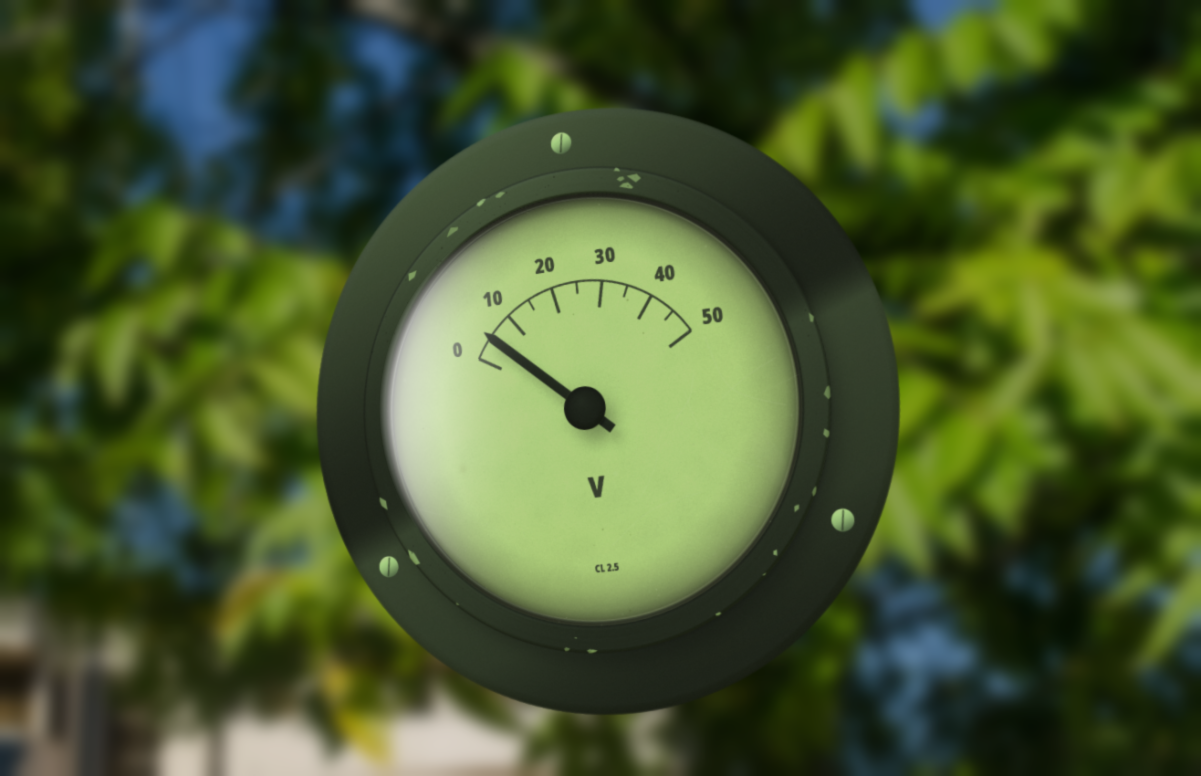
V 5
